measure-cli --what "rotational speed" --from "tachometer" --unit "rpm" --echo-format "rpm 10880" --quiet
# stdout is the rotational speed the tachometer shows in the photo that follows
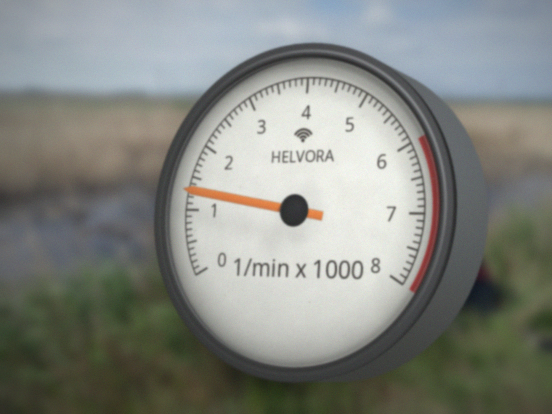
rpm 1300
